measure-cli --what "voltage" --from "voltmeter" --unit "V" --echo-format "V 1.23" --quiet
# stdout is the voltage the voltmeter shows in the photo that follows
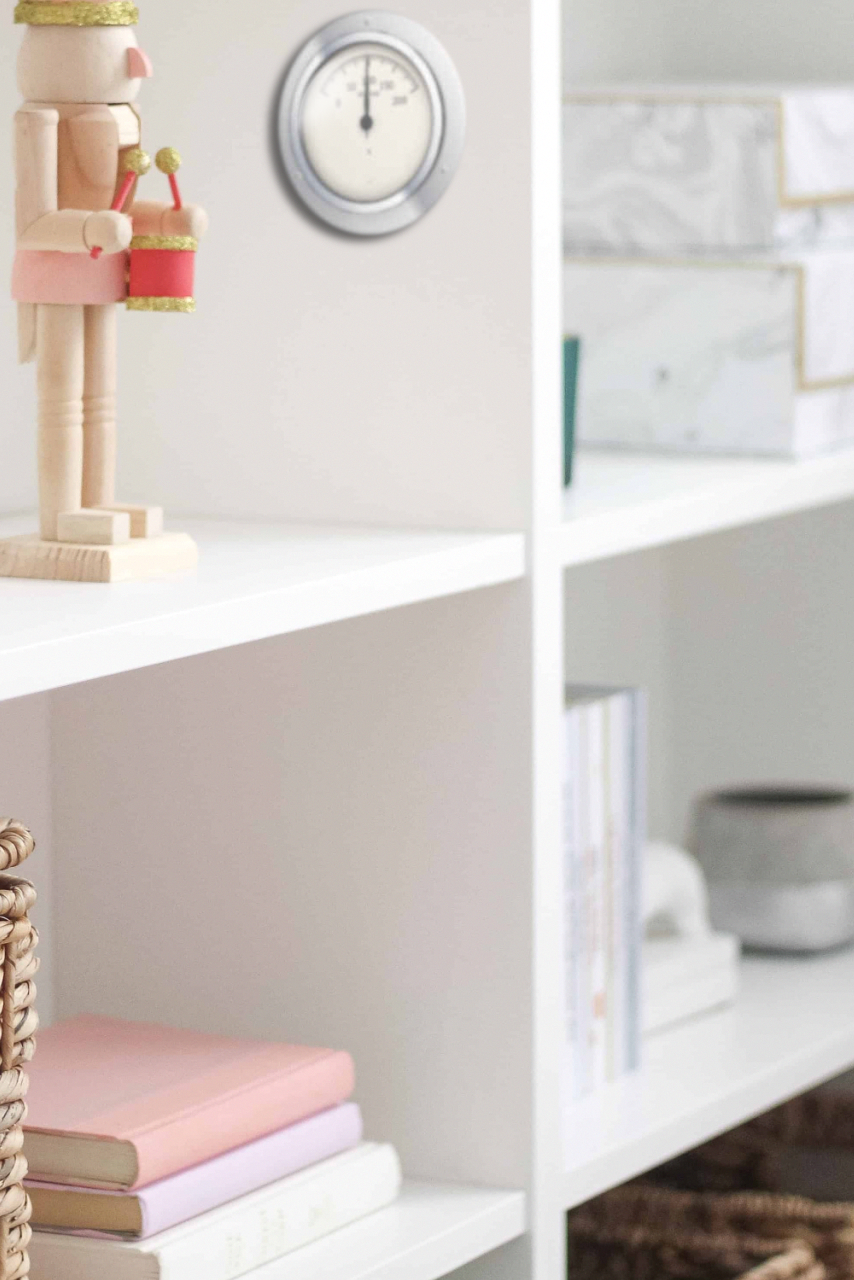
V 100
